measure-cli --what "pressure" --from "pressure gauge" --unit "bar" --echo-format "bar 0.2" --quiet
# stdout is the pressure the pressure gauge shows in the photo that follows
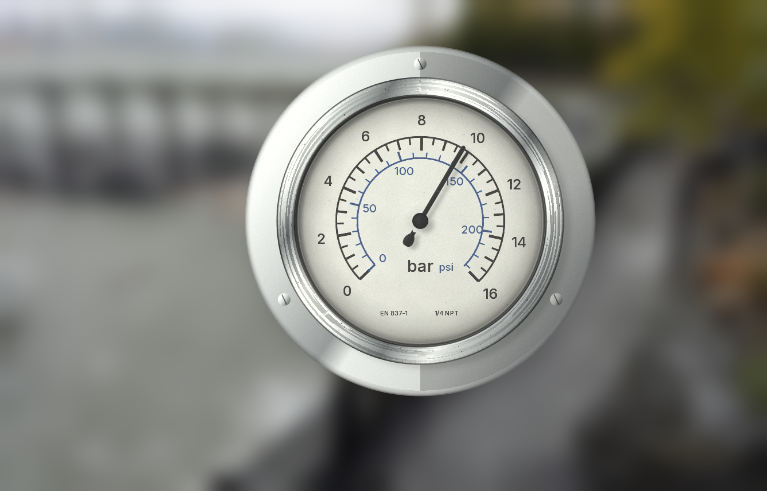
bar 9.75
